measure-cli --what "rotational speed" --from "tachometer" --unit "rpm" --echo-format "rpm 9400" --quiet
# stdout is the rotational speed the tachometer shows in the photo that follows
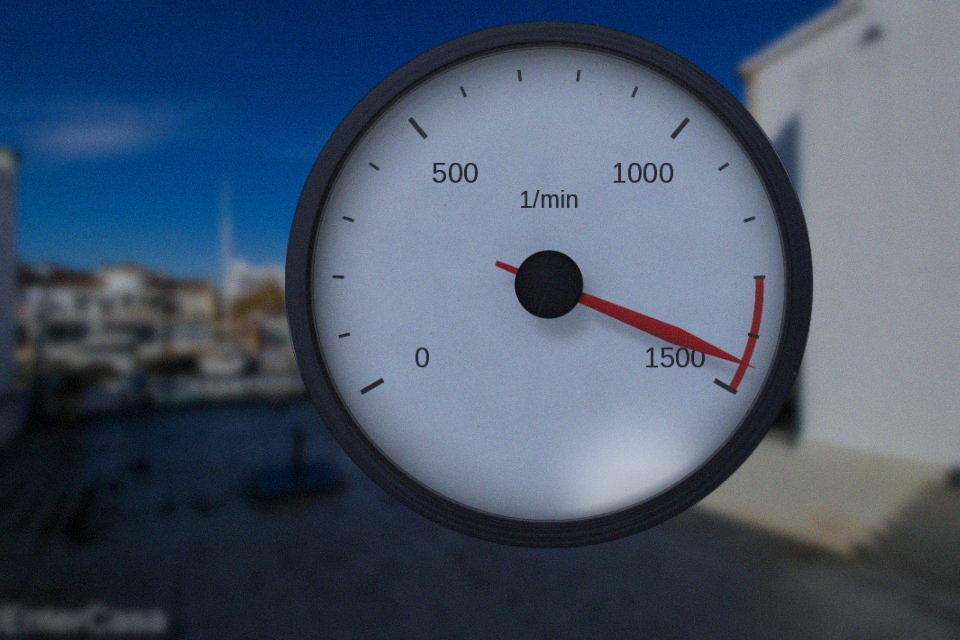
rpm 1450
